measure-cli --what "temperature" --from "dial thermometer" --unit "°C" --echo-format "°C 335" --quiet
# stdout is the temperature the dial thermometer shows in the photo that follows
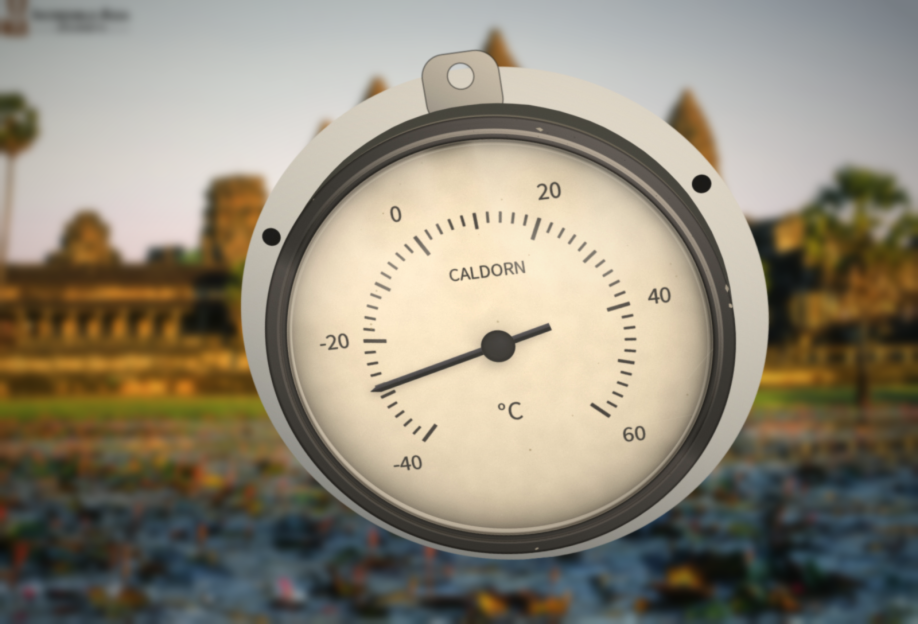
°C -28
